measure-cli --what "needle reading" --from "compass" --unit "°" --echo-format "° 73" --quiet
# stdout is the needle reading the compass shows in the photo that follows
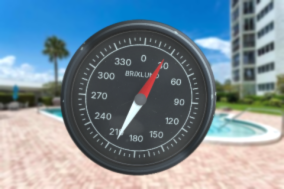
° 25
